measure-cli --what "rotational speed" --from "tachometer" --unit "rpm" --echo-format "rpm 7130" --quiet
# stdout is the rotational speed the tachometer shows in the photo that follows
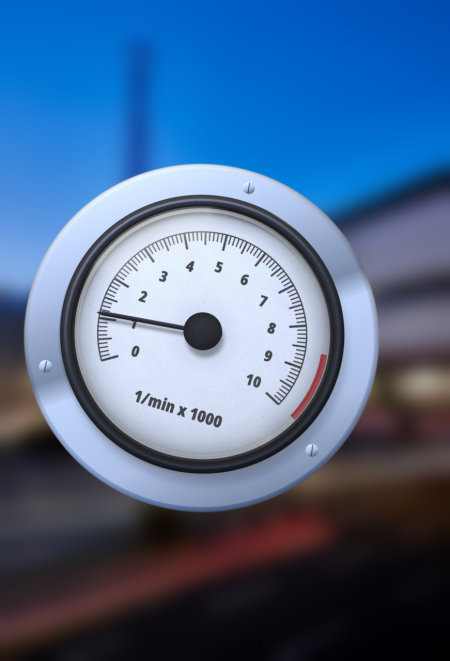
rpm 1100
